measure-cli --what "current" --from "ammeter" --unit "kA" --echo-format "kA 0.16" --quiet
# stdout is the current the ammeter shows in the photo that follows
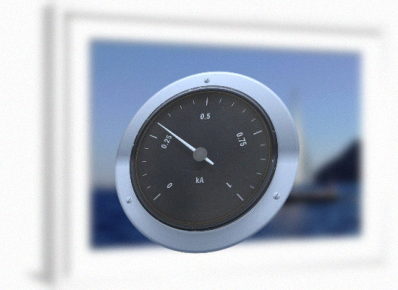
kA 0.3
